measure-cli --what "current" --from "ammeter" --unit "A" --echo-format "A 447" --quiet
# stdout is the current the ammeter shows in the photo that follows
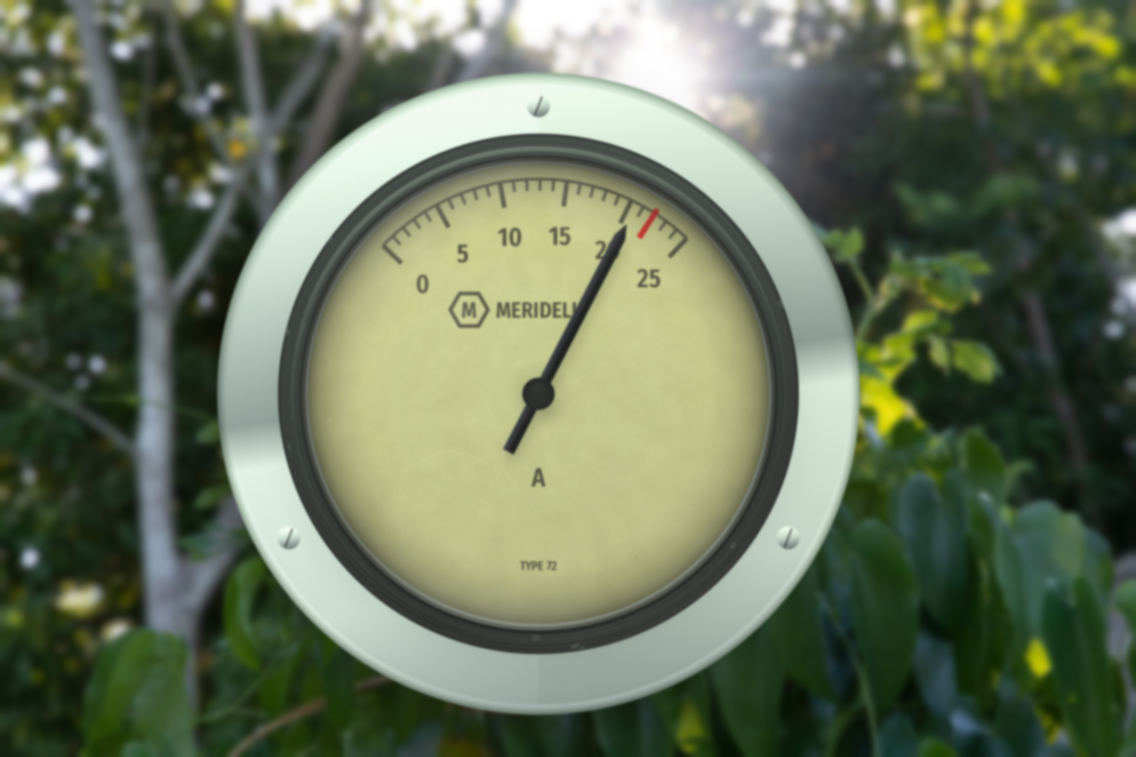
A 20.5
